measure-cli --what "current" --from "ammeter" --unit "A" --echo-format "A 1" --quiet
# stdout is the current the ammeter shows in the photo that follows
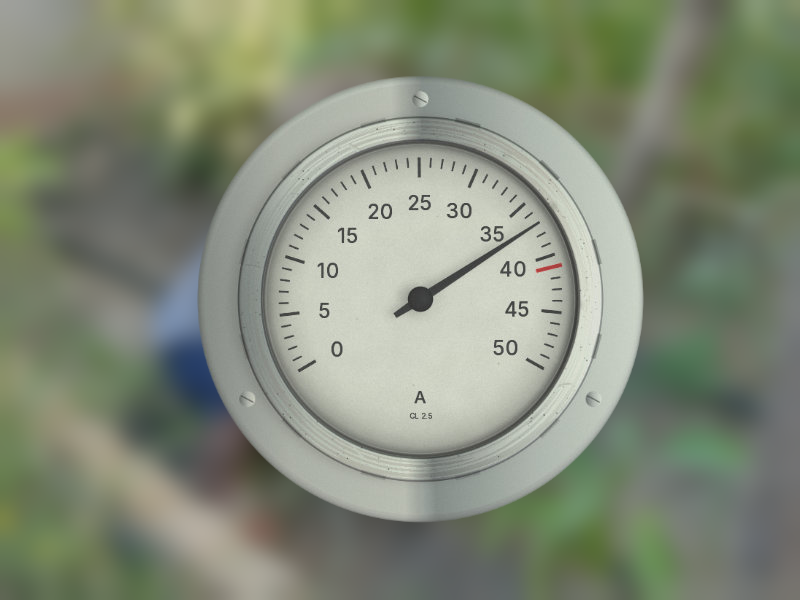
A 37
